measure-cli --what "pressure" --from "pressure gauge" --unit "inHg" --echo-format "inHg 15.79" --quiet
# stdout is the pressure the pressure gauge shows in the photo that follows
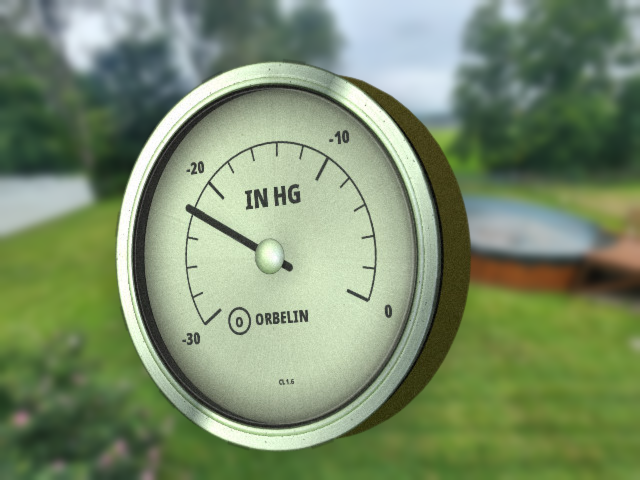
inHg -22
